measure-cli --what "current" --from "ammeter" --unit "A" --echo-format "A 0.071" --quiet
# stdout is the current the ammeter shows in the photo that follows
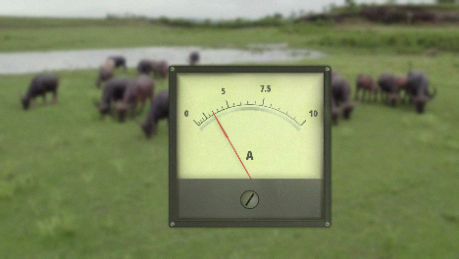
A 3.5
